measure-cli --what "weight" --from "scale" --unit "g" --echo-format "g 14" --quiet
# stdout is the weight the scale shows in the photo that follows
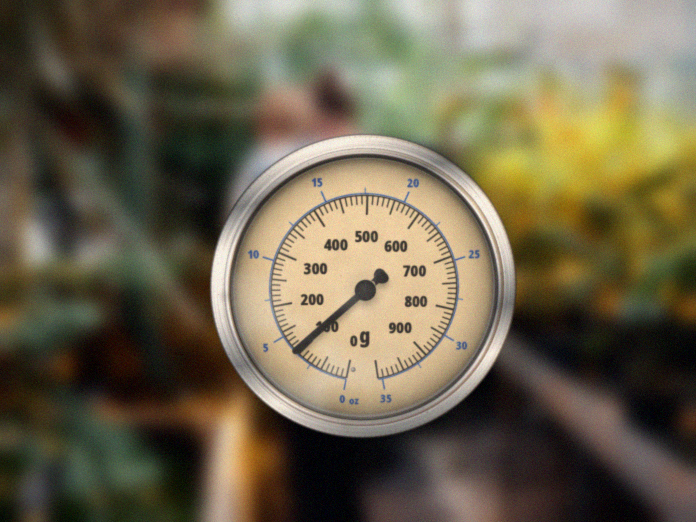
g 110
